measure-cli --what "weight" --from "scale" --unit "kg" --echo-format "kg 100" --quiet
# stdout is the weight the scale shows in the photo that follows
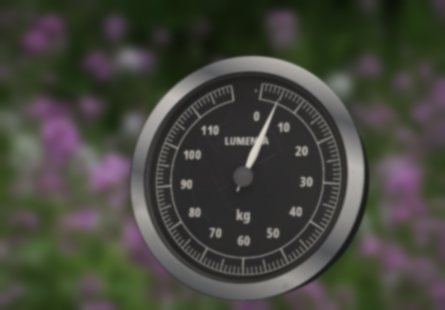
kg 5
